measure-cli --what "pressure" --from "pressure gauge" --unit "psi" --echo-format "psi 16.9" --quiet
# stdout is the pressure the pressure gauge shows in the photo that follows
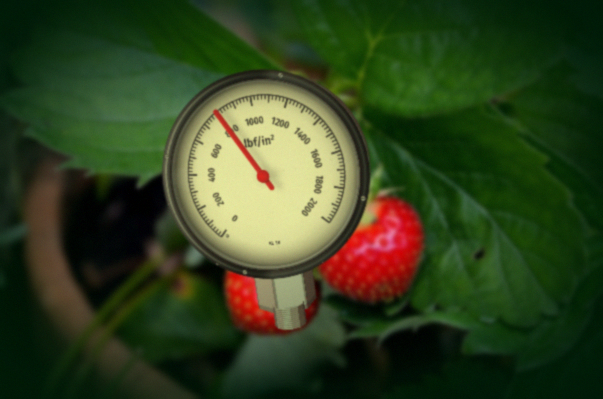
psi 800
